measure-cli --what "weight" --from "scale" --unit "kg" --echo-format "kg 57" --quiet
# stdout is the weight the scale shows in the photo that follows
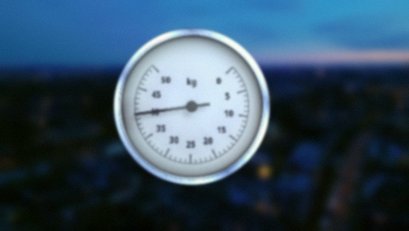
kg 40
